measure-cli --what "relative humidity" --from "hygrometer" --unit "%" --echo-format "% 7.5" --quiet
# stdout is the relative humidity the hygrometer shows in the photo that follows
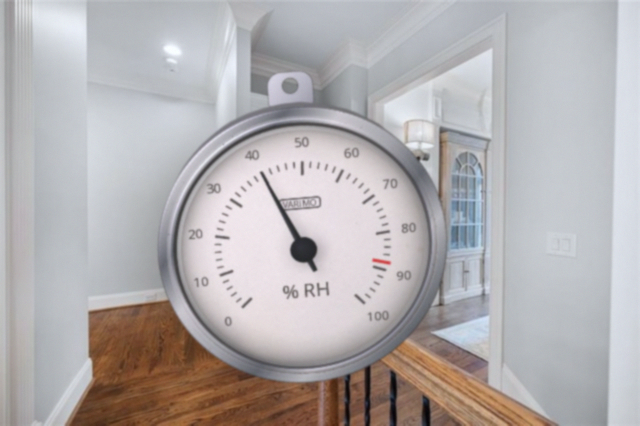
% 40
